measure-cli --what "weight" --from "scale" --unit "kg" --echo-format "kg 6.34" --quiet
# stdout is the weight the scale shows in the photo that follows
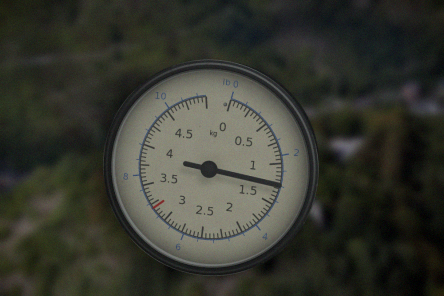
kg 1.25
